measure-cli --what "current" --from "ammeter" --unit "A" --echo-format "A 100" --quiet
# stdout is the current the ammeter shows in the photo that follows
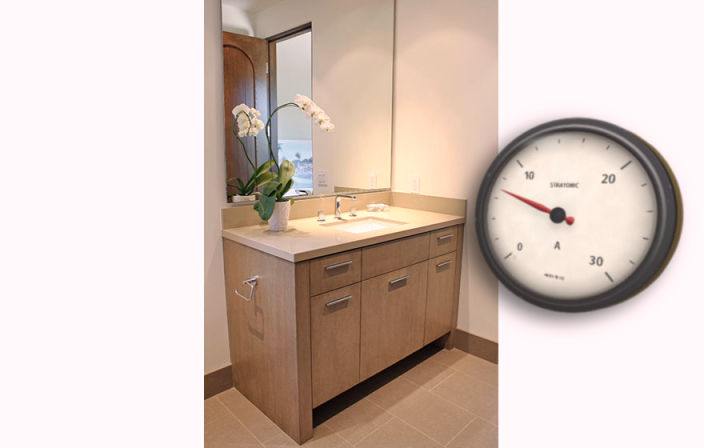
A 7
